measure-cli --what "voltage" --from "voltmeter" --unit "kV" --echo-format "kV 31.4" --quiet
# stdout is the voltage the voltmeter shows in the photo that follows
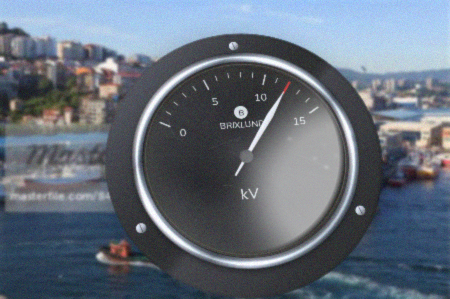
kV 12
